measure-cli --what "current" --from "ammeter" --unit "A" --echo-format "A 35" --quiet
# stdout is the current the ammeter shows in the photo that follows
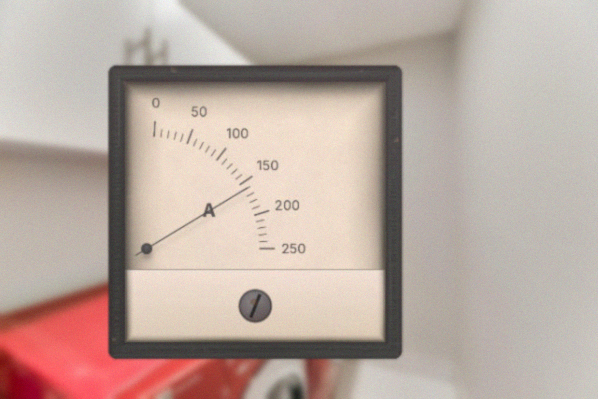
A 160
